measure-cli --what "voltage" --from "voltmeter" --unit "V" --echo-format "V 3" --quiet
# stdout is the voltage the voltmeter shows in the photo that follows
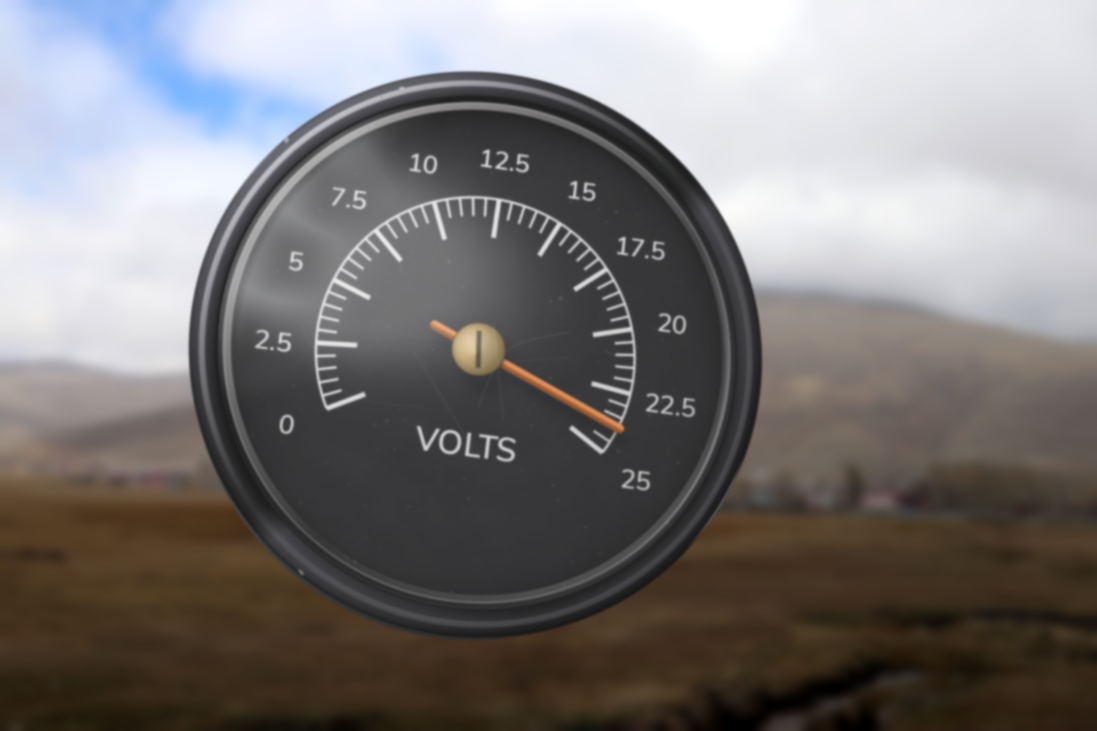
V 24
